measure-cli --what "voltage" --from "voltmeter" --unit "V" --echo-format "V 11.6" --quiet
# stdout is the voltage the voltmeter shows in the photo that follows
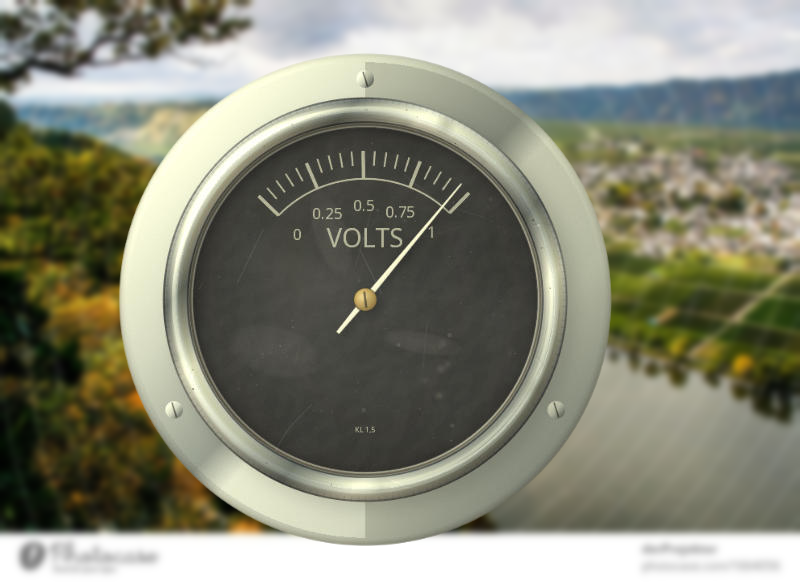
V 0.95
